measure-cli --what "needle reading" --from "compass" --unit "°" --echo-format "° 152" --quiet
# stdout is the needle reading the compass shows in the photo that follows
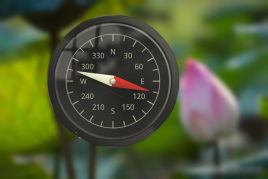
° 105
